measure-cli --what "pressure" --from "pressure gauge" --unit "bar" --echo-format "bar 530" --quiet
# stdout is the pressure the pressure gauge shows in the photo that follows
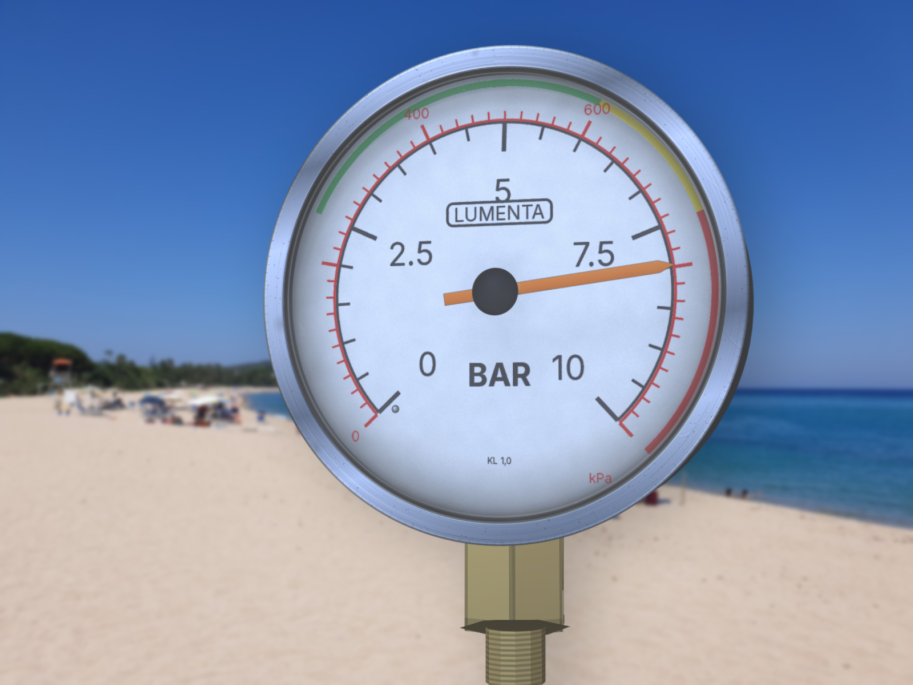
bar 8
